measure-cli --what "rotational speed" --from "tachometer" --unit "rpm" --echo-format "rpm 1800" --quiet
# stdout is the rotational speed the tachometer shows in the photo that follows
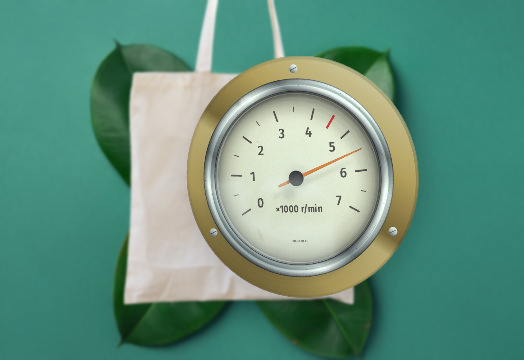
rpm 5500
